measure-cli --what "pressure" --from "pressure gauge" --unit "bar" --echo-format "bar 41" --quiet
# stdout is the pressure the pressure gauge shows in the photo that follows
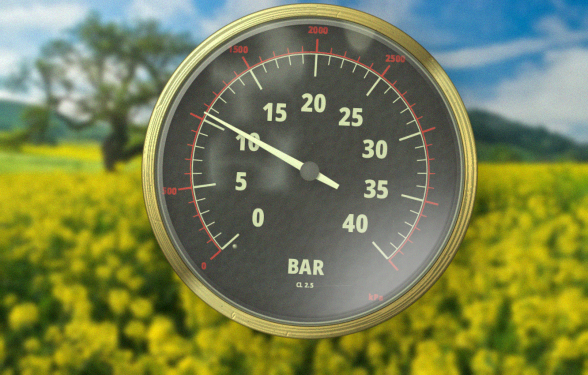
bar 10.5
